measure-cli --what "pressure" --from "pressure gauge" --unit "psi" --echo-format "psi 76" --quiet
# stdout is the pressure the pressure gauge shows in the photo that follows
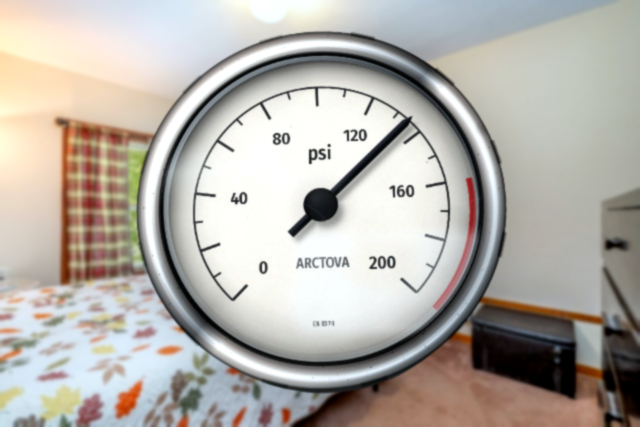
psi 135
